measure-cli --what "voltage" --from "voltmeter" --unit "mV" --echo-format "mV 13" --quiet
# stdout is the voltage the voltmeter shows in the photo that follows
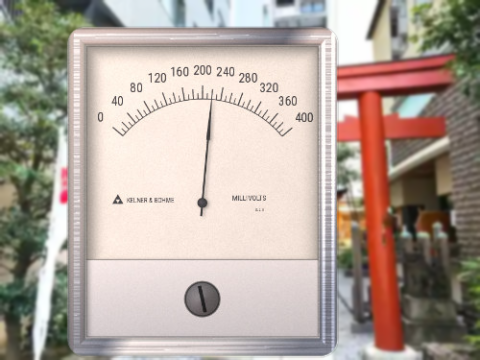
mV 220
